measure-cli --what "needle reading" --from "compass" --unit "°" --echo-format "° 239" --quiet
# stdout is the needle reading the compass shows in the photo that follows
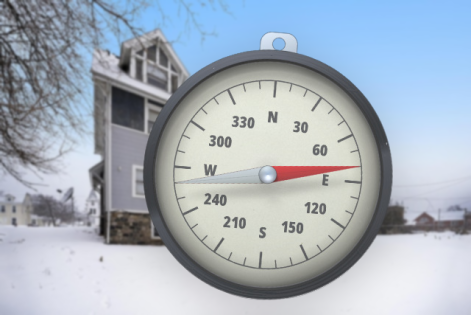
° 80
